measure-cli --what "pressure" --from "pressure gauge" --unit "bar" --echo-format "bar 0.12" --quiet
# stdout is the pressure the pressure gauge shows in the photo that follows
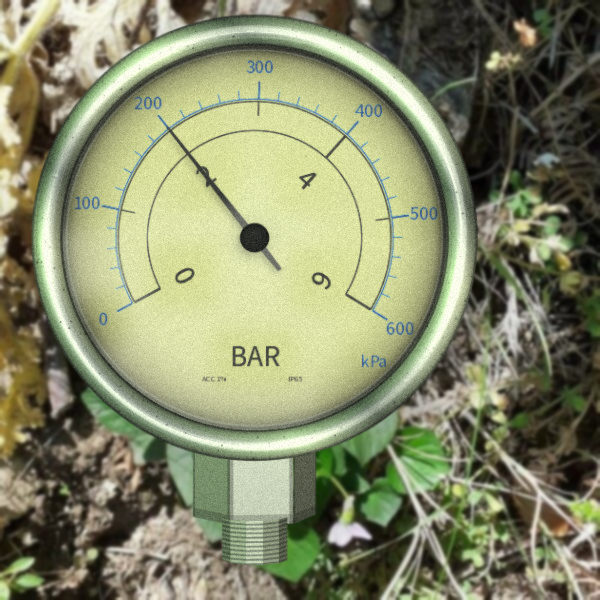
bar 2
